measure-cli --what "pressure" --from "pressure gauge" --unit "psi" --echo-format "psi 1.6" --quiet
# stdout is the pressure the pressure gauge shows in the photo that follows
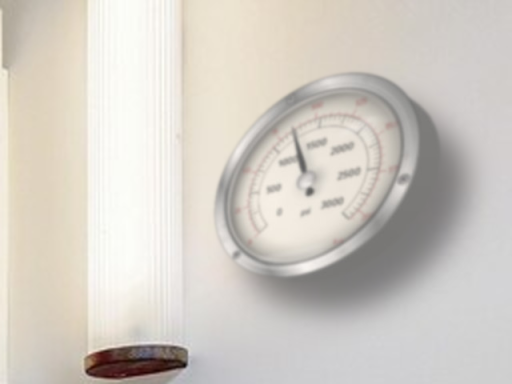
psi 1250
